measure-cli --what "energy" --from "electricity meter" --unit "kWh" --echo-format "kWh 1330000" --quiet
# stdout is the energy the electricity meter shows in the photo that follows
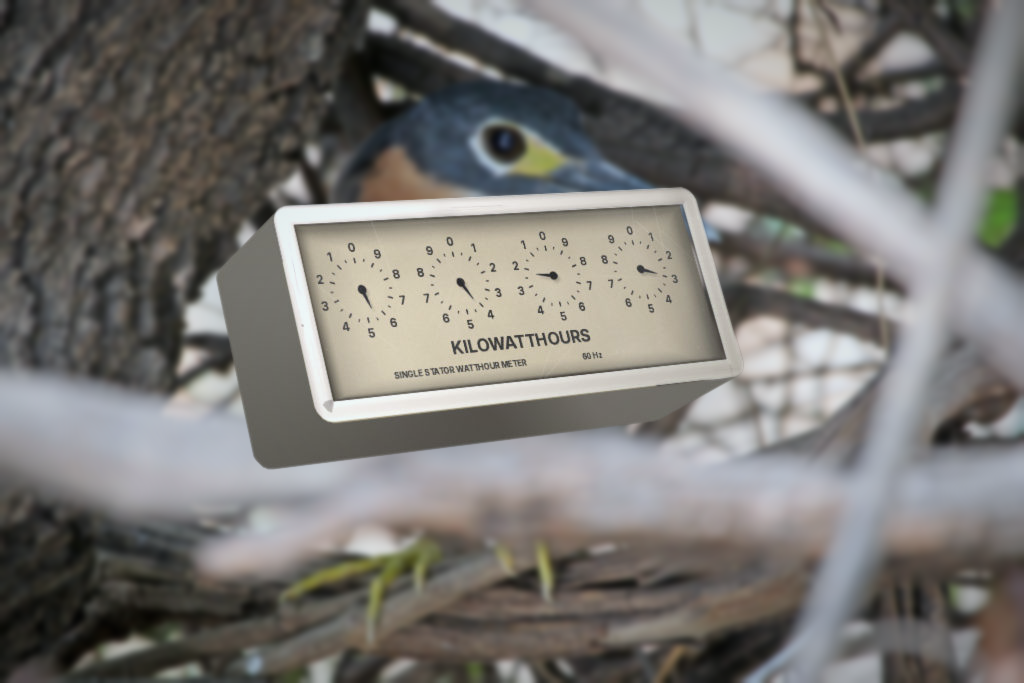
kWh 5423
